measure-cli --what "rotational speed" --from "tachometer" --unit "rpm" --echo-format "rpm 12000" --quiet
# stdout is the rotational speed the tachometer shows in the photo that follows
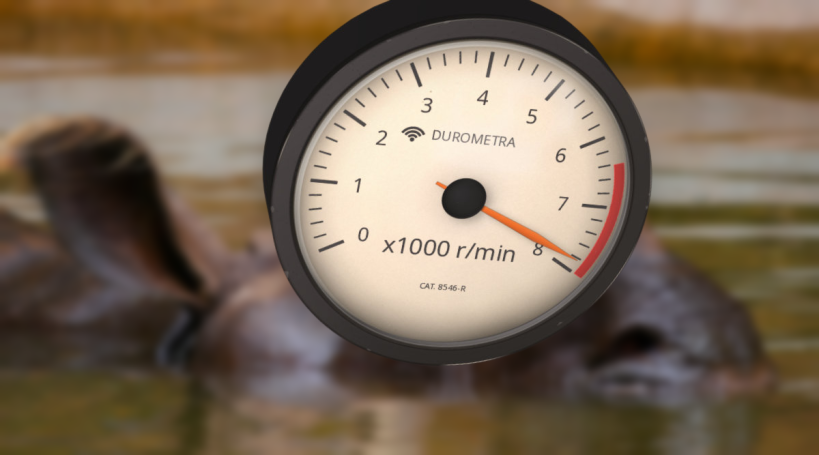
rpm 7800
